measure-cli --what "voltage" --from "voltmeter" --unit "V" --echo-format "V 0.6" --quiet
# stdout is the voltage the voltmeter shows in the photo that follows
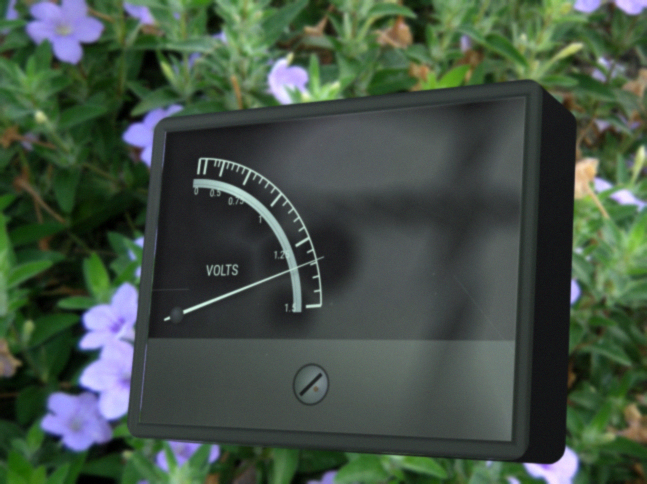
V 1.35
